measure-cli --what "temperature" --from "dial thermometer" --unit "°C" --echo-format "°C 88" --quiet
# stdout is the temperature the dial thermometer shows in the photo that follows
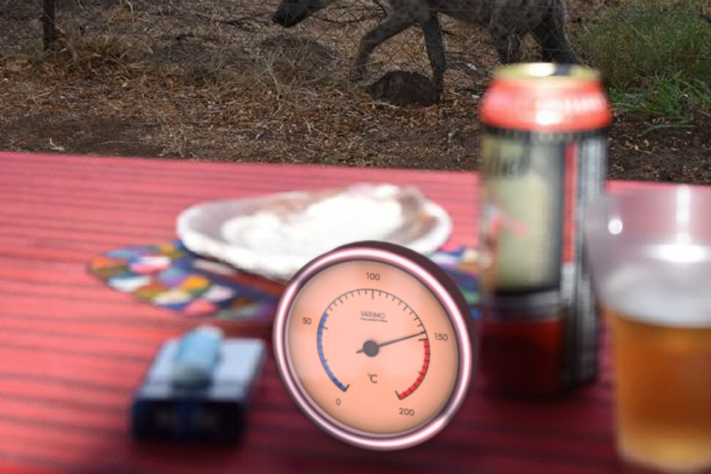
°C 145
